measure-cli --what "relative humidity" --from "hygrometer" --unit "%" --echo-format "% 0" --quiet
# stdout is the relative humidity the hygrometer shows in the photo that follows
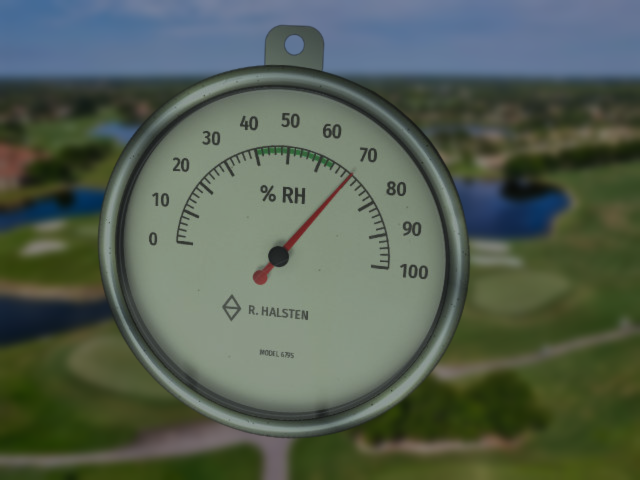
% 70
